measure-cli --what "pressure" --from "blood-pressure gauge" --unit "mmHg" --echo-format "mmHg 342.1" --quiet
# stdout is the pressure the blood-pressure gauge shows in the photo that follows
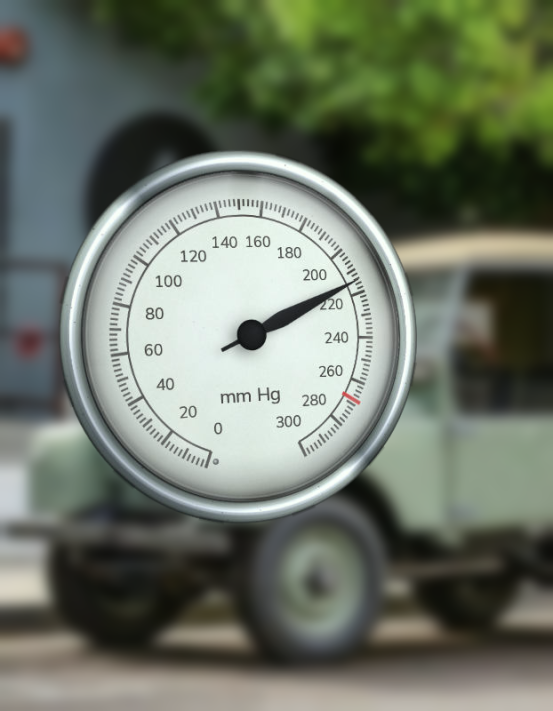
mmHg 214
